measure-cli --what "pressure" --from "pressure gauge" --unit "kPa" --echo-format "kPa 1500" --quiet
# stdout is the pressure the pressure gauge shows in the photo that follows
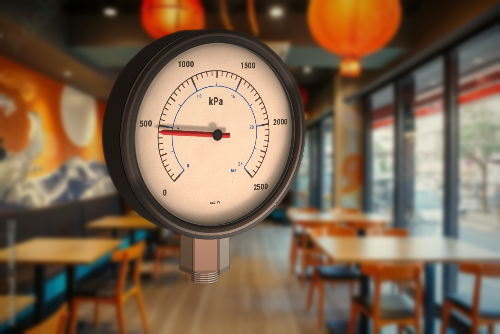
kPa 450
